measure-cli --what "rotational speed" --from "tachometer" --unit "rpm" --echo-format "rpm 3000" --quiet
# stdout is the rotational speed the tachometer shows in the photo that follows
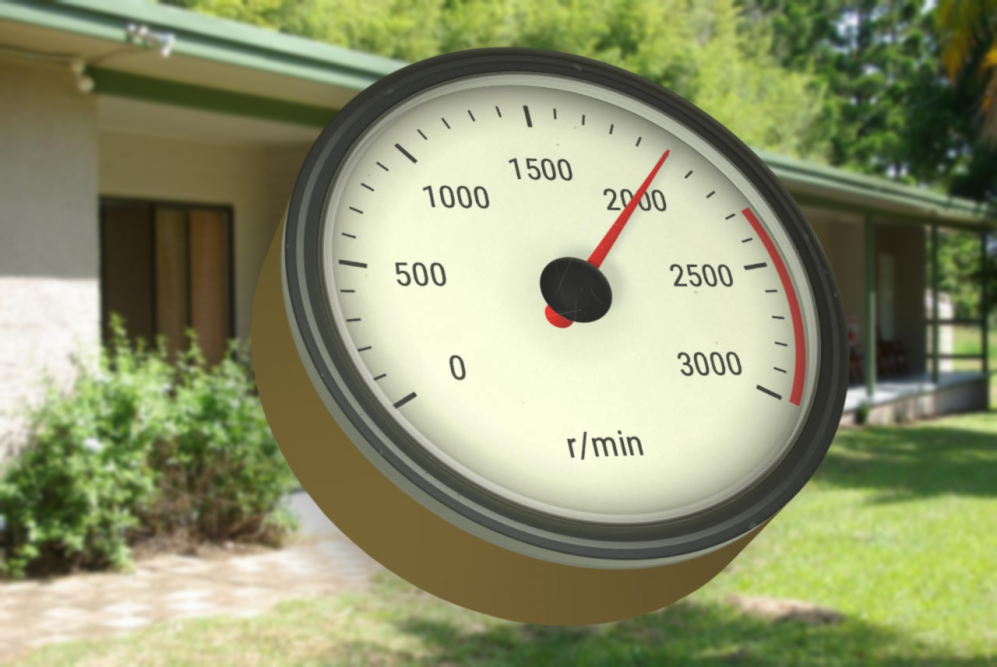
rpm 2000
